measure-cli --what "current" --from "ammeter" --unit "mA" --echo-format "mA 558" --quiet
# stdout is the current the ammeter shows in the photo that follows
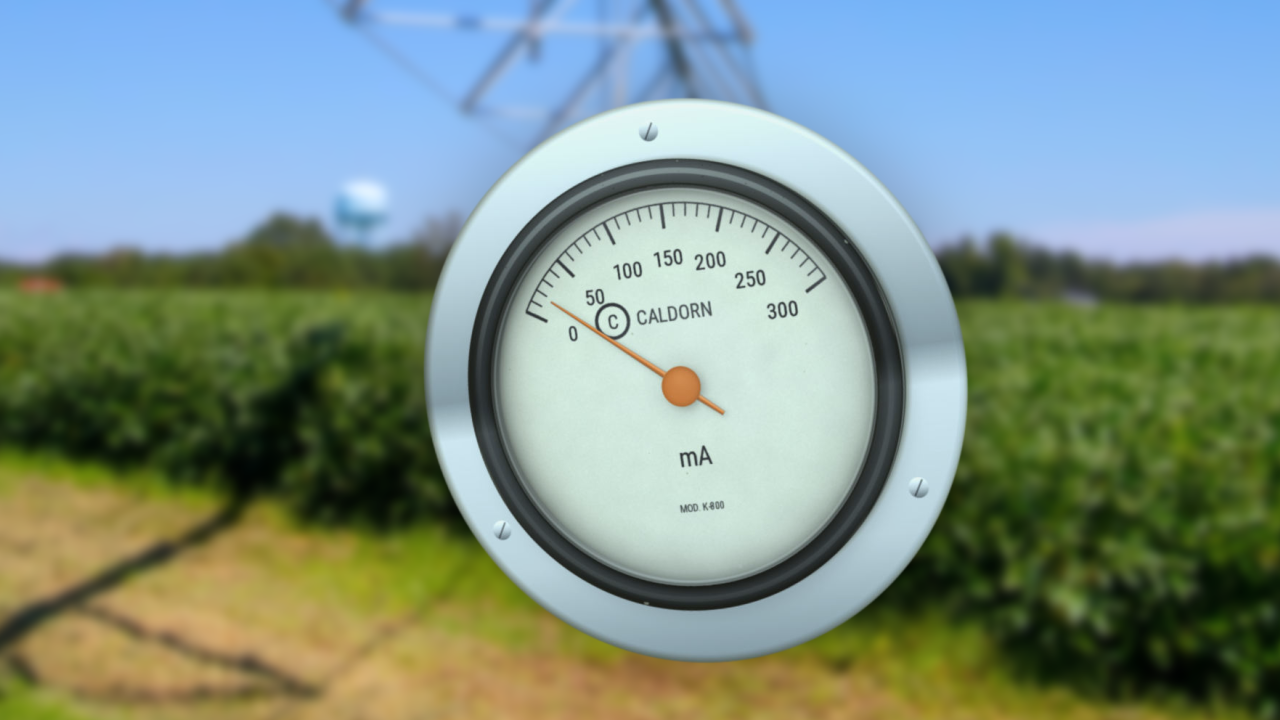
mA 20
